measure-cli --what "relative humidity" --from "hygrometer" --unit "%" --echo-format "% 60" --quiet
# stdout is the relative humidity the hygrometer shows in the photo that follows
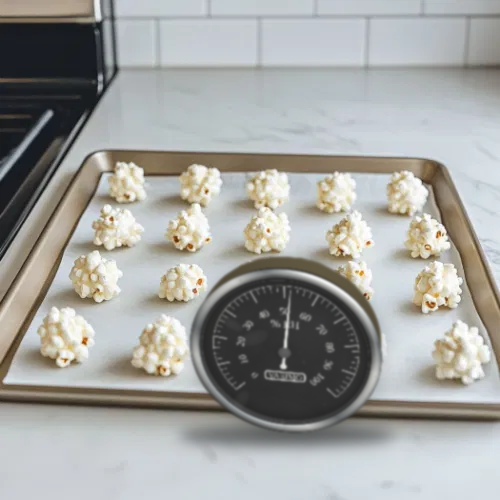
% 52
